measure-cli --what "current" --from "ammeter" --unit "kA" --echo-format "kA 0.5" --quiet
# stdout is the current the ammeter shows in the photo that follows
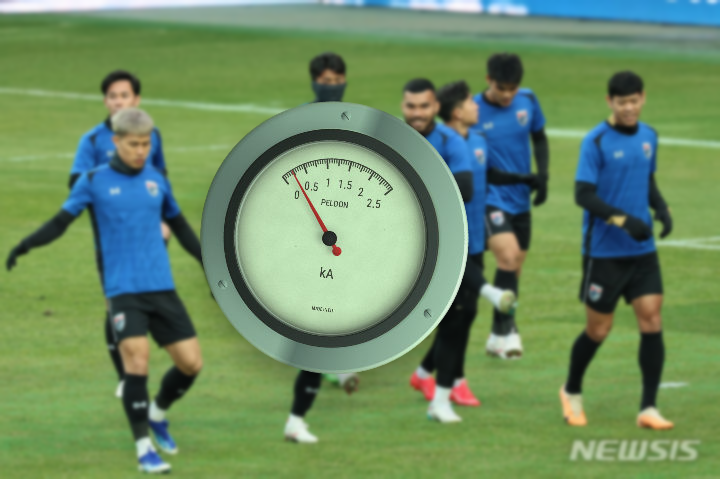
kA 0.25
